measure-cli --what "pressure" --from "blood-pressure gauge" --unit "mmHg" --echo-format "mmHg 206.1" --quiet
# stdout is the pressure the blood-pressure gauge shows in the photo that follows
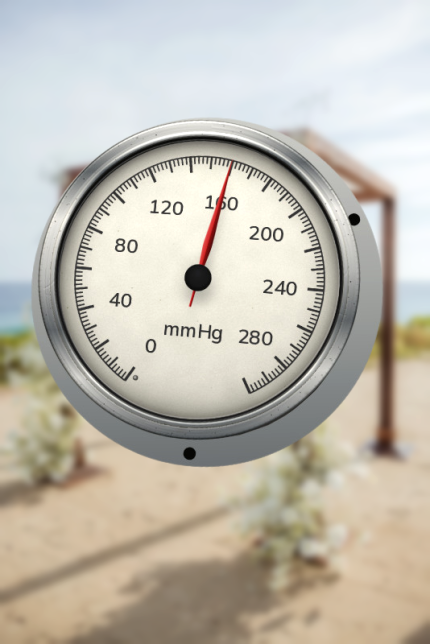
mmHg 160
